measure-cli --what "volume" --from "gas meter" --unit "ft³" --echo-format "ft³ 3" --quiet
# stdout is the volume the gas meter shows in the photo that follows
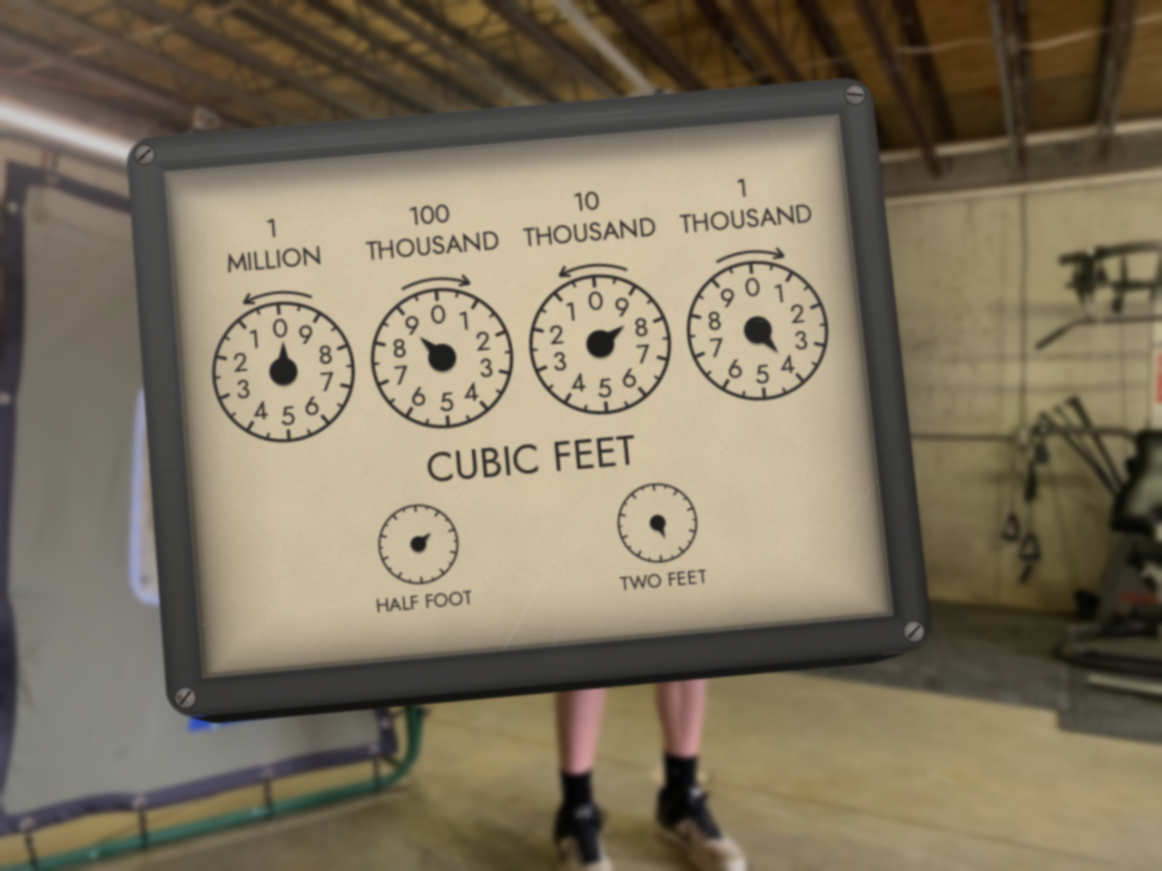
ft³ 988400
